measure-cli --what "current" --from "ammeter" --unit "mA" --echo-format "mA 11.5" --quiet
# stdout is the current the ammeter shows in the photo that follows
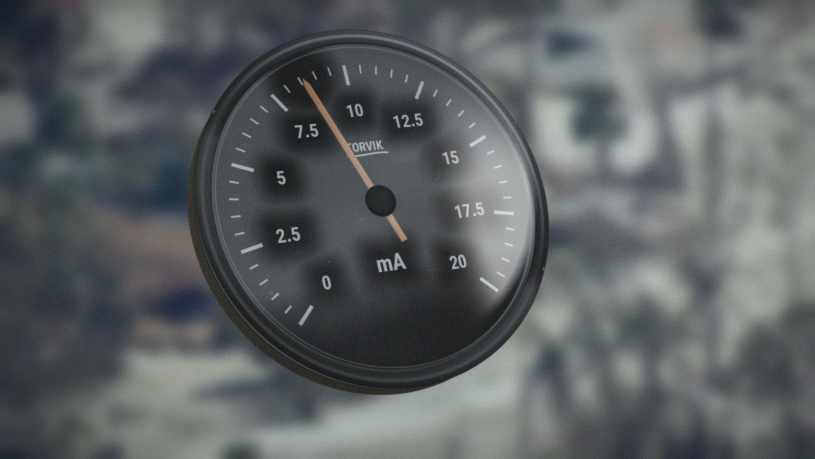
mA 8.5
